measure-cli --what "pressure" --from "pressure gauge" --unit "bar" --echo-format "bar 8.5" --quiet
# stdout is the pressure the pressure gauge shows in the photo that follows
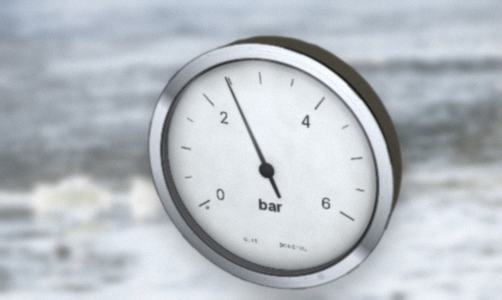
bar 2.5
